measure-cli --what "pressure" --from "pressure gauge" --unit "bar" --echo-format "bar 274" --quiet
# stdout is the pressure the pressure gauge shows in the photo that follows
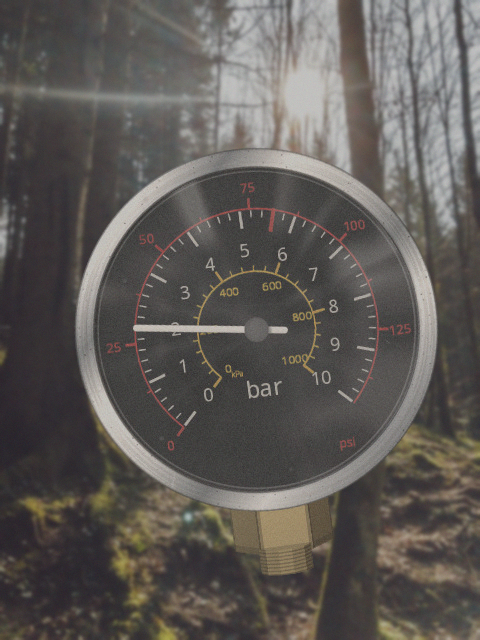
bar 2
